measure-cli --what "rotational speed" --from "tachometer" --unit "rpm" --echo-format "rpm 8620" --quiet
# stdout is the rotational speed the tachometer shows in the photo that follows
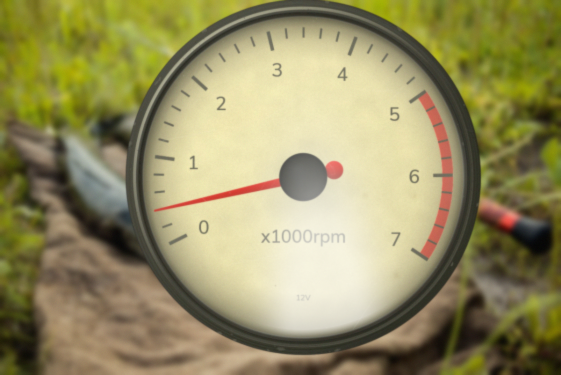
rpm 400
